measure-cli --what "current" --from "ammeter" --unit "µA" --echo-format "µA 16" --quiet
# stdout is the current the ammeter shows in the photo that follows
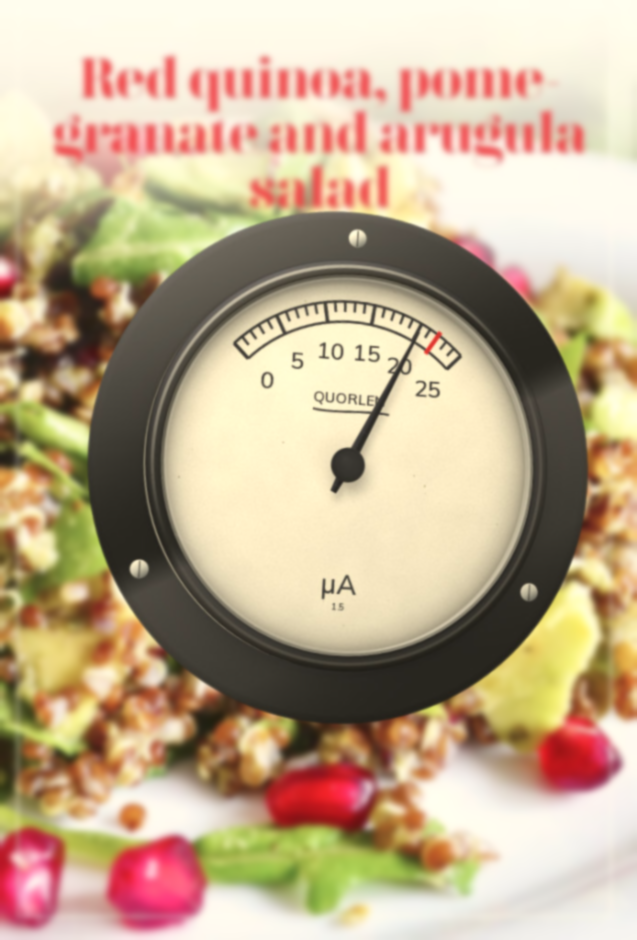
µA 20
